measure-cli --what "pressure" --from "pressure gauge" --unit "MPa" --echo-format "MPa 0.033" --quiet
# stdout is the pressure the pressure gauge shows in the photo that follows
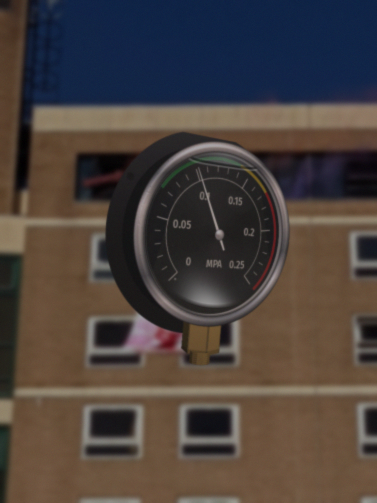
MPa 0.1
